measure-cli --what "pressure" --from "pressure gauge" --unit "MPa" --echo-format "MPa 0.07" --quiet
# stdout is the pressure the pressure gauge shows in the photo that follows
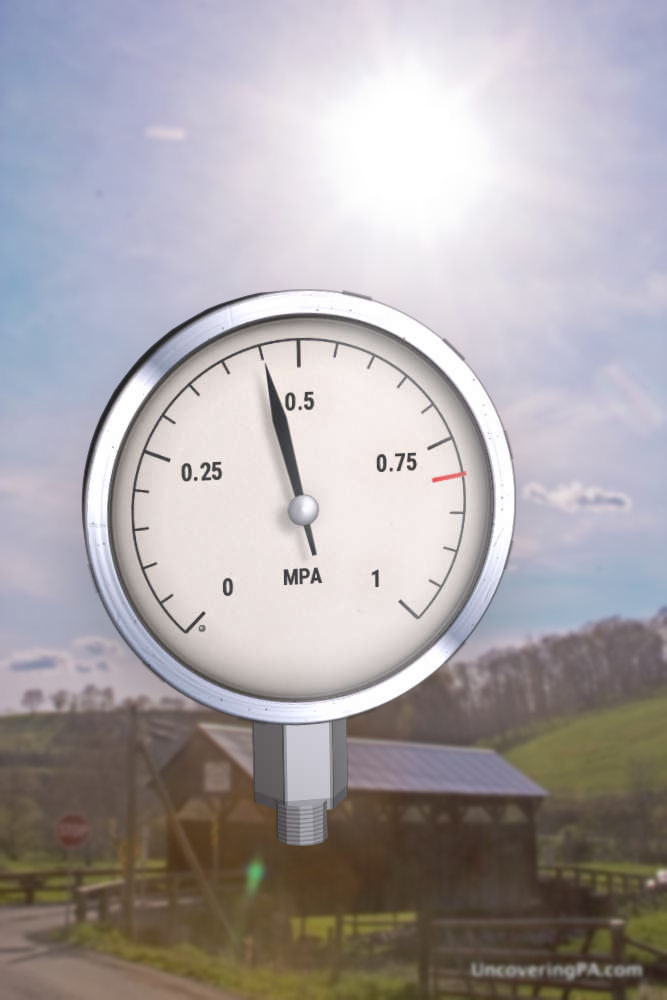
MPa 0.45
